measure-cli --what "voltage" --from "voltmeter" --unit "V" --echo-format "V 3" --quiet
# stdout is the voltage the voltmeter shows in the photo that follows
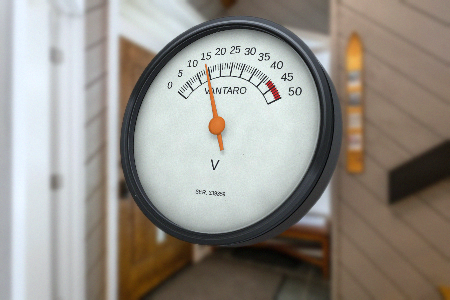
V 15
